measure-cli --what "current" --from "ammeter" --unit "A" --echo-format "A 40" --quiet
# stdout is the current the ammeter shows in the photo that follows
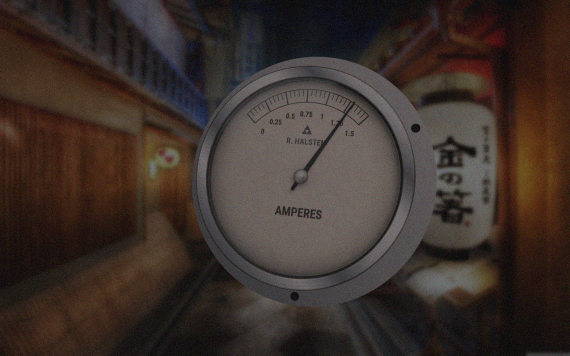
A 1.3
